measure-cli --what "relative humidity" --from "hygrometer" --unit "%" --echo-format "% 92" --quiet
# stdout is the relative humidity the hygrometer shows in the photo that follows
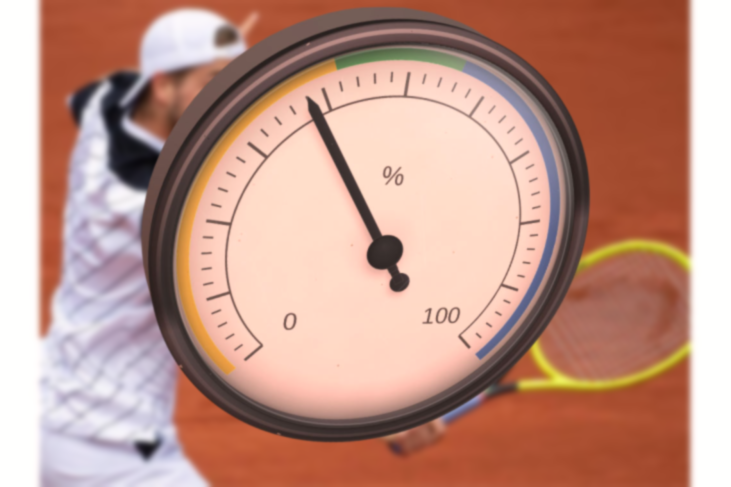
% 38
